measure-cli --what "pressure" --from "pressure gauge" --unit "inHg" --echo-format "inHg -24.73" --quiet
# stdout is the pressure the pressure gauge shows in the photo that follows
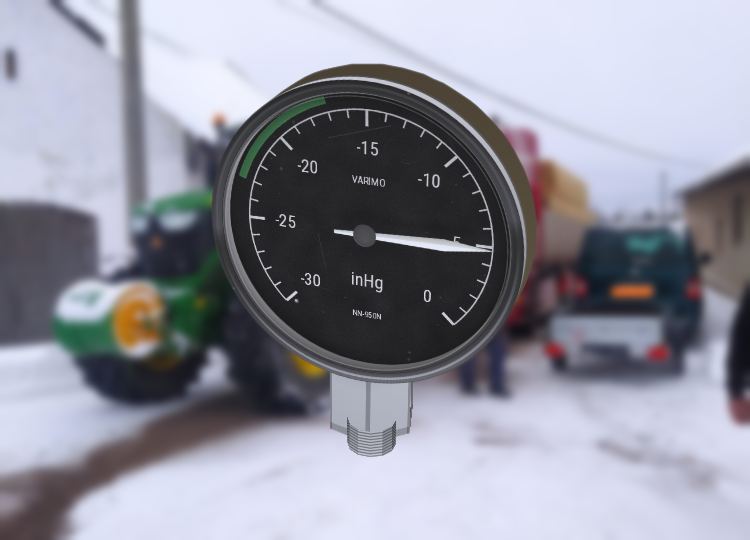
inHg -5
